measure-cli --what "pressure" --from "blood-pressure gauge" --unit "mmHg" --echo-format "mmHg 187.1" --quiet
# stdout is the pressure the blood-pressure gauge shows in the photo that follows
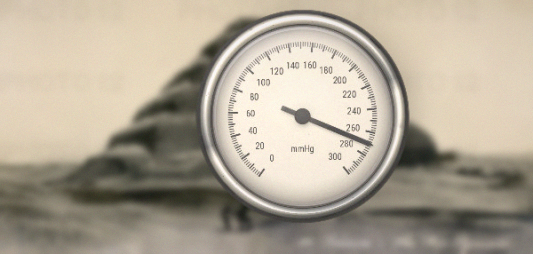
mmHg 270
